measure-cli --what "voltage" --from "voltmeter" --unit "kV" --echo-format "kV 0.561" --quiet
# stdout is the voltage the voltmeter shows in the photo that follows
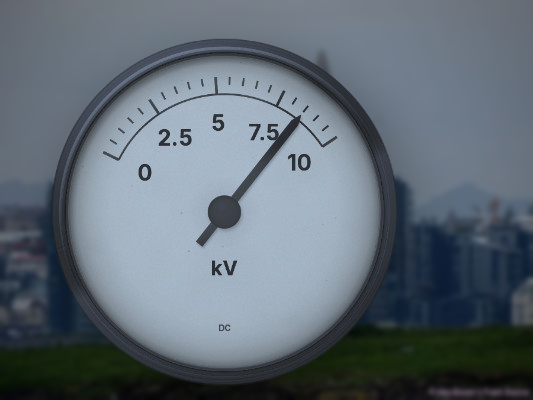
kV 8.5
